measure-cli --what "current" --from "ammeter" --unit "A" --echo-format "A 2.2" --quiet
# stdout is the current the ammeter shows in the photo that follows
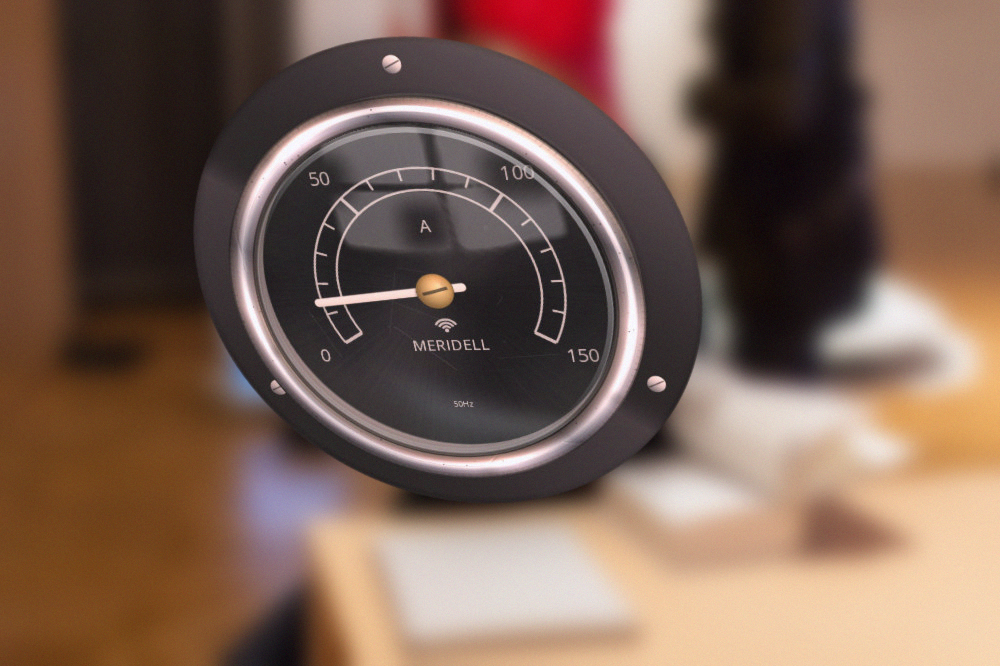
A 15
